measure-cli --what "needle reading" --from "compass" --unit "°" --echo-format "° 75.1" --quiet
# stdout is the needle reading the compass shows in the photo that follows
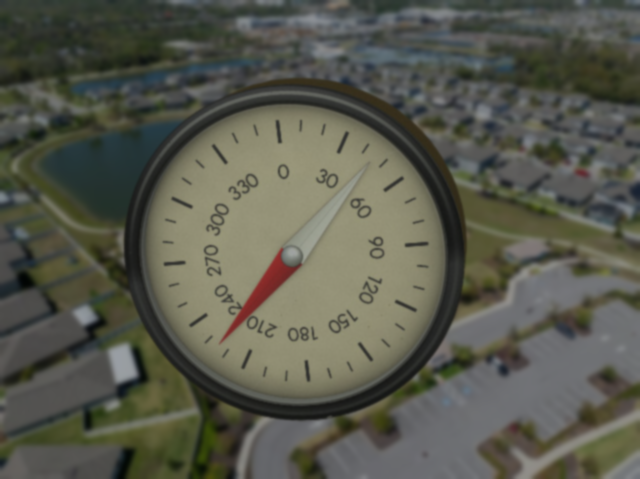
° 225
